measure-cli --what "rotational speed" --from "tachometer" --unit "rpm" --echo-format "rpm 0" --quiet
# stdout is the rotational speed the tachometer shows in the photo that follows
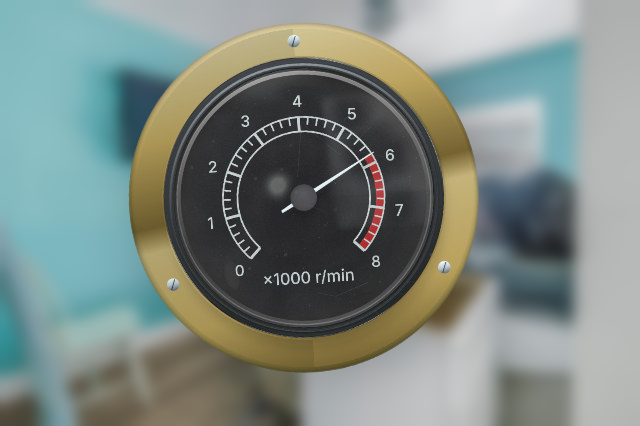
rpm 5800
